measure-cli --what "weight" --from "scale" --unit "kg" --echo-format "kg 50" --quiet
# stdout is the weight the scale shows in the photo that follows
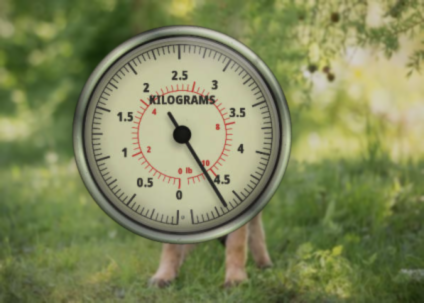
kg 4.65
